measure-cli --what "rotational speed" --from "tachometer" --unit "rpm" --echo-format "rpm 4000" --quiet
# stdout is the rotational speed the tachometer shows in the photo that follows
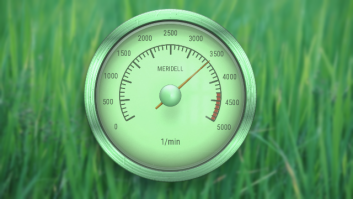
rpm 3500
